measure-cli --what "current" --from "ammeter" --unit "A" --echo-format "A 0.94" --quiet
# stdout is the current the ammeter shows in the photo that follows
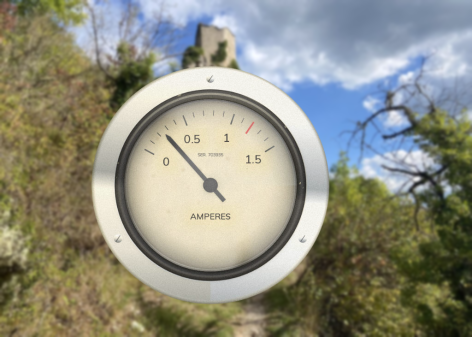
A 0.25
